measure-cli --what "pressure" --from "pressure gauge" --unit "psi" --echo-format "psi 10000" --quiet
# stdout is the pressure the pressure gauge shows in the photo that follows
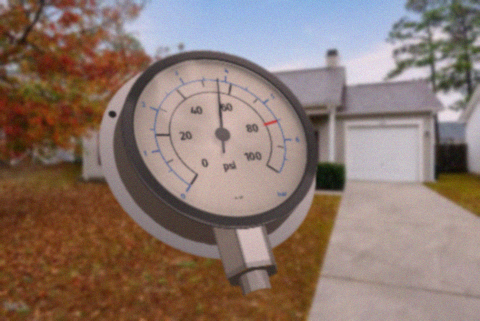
psi 55
